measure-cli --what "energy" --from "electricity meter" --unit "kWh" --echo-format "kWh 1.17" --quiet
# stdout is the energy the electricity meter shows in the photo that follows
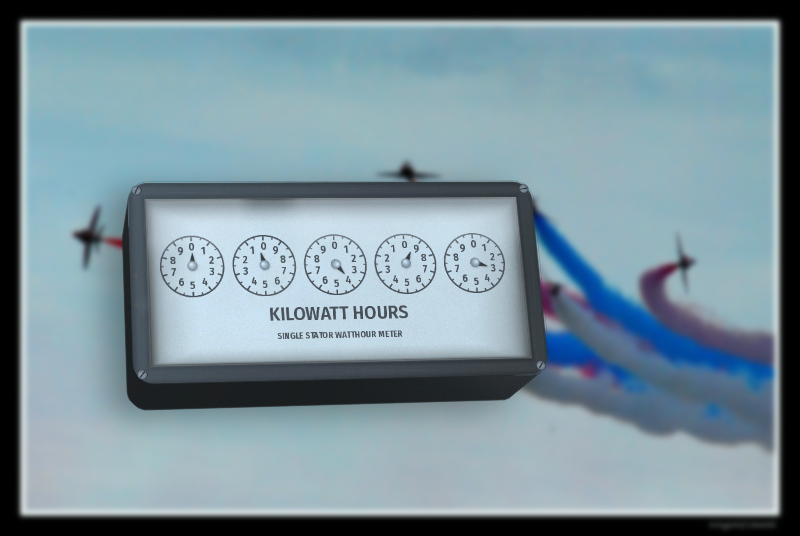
kWh 393
